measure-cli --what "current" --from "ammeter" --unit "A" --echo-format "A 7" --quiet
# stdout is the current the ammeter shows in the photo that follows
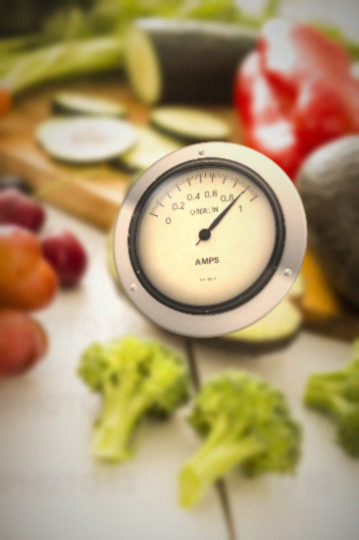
A 0.9
